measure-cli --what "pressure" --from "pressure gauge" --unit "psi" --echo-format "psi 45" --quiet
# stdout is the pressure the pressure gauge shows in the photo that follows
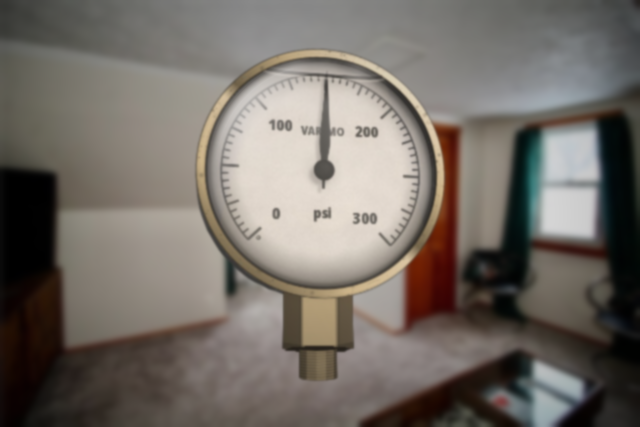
psi 150
